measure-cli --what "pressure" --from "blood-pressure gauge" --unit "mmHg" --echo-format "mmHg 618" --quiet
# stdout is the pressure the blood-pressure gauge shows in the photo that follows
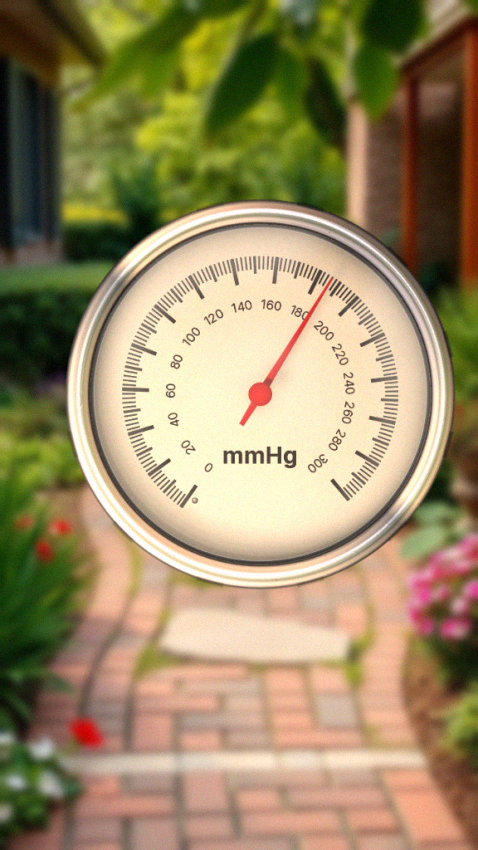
mmHg 186
